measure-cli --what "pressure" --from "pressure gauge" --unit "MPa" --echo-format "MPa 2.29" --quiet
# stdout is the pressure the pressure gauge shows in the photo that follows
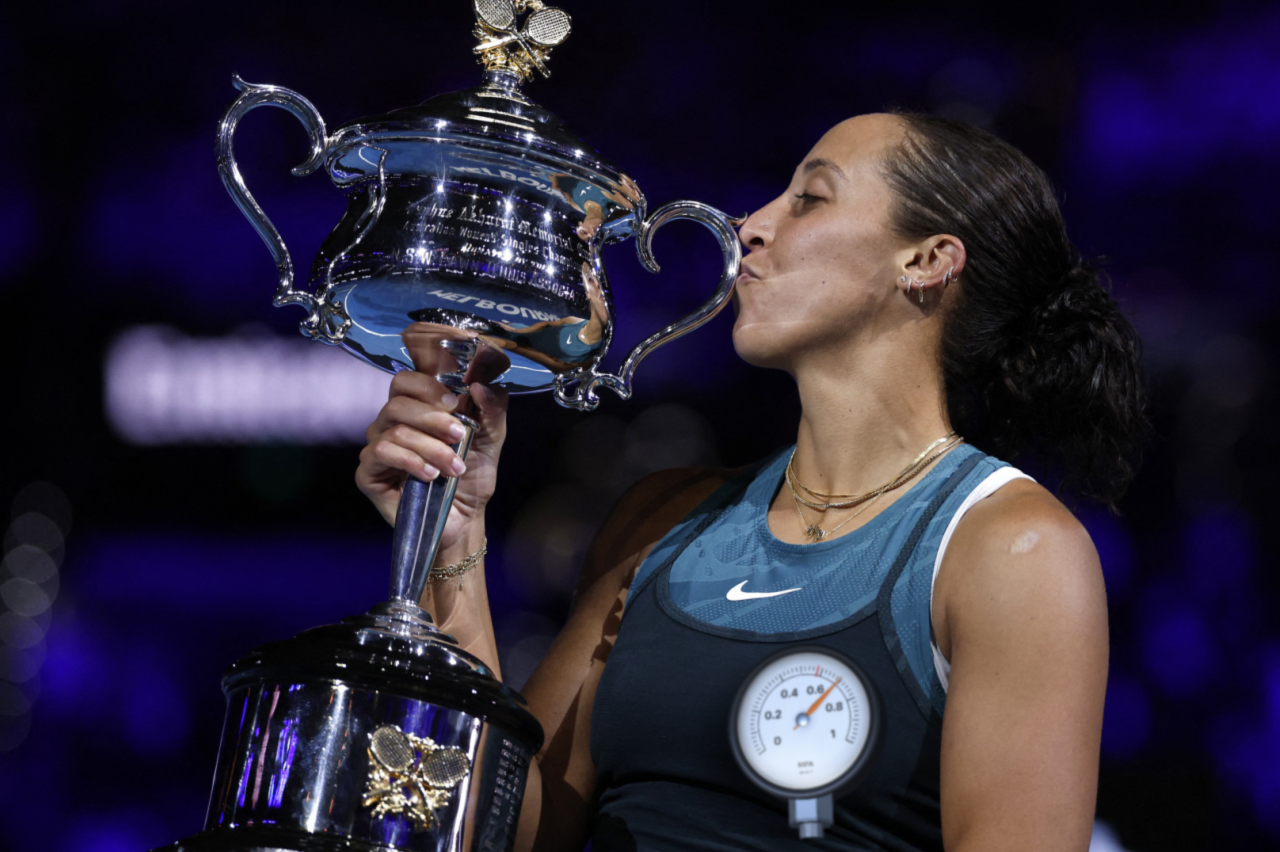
MPa 0.7
